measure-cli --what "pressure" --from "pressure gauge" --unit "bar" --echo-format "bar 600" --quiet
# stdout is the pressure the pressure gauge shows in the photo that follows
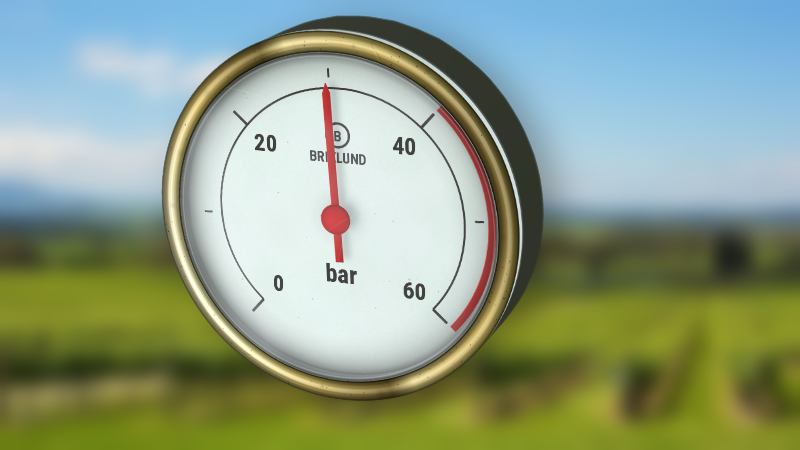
bar 30
